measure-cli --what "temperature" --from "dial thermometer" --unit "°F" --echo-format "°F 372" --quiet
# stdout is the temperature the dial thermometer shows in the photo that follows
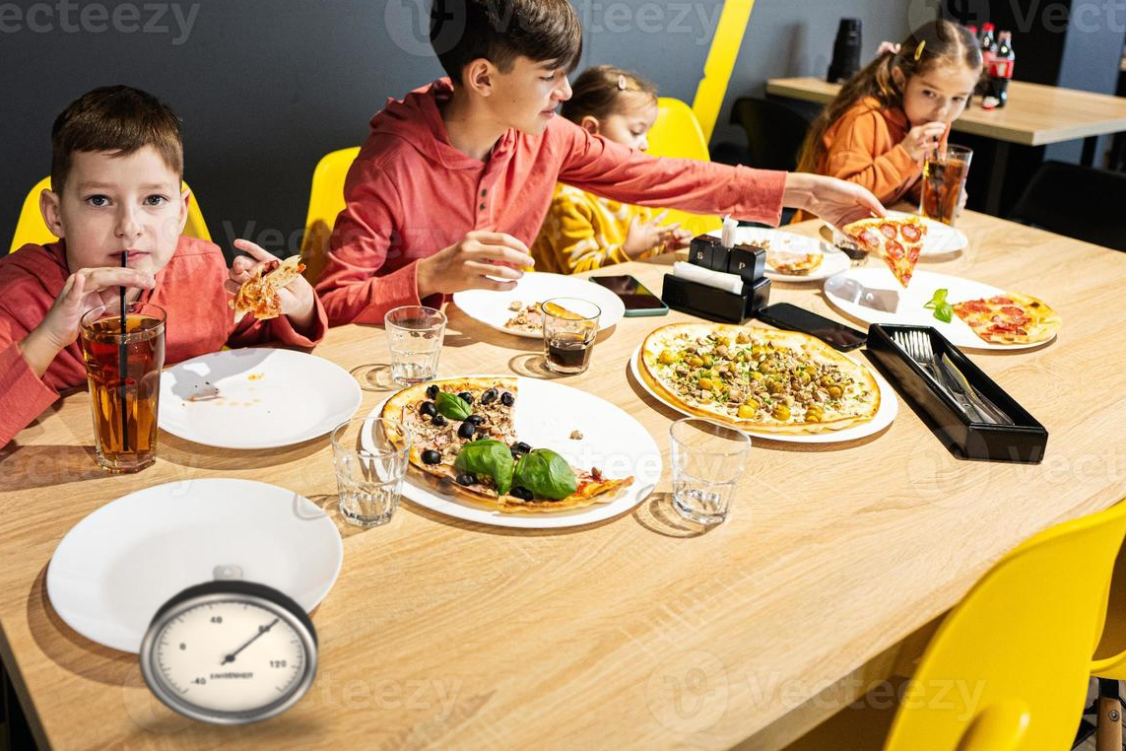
°F 80
